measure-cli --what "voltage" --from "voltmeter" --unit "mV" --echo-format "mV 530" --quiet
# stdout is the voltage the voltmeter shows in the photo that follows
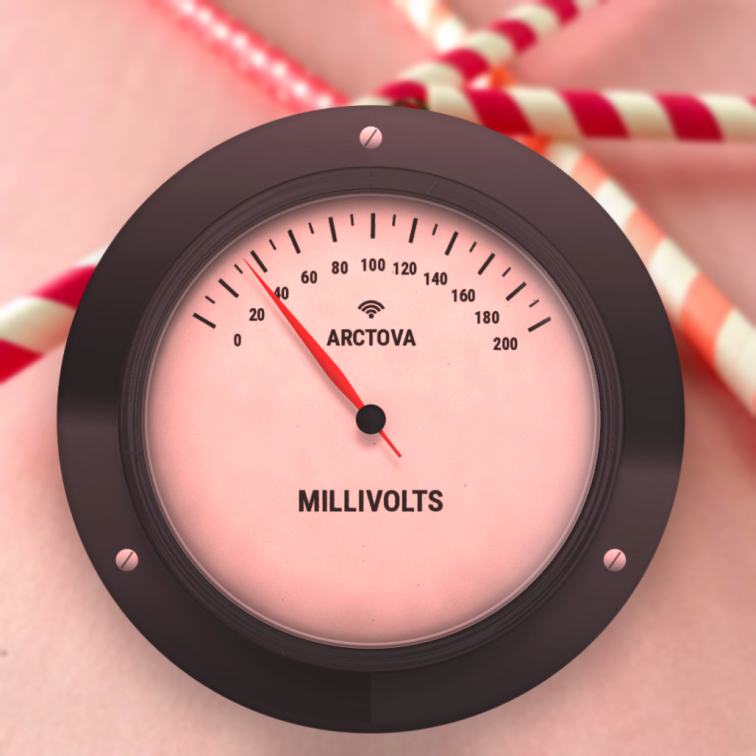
mV 35
